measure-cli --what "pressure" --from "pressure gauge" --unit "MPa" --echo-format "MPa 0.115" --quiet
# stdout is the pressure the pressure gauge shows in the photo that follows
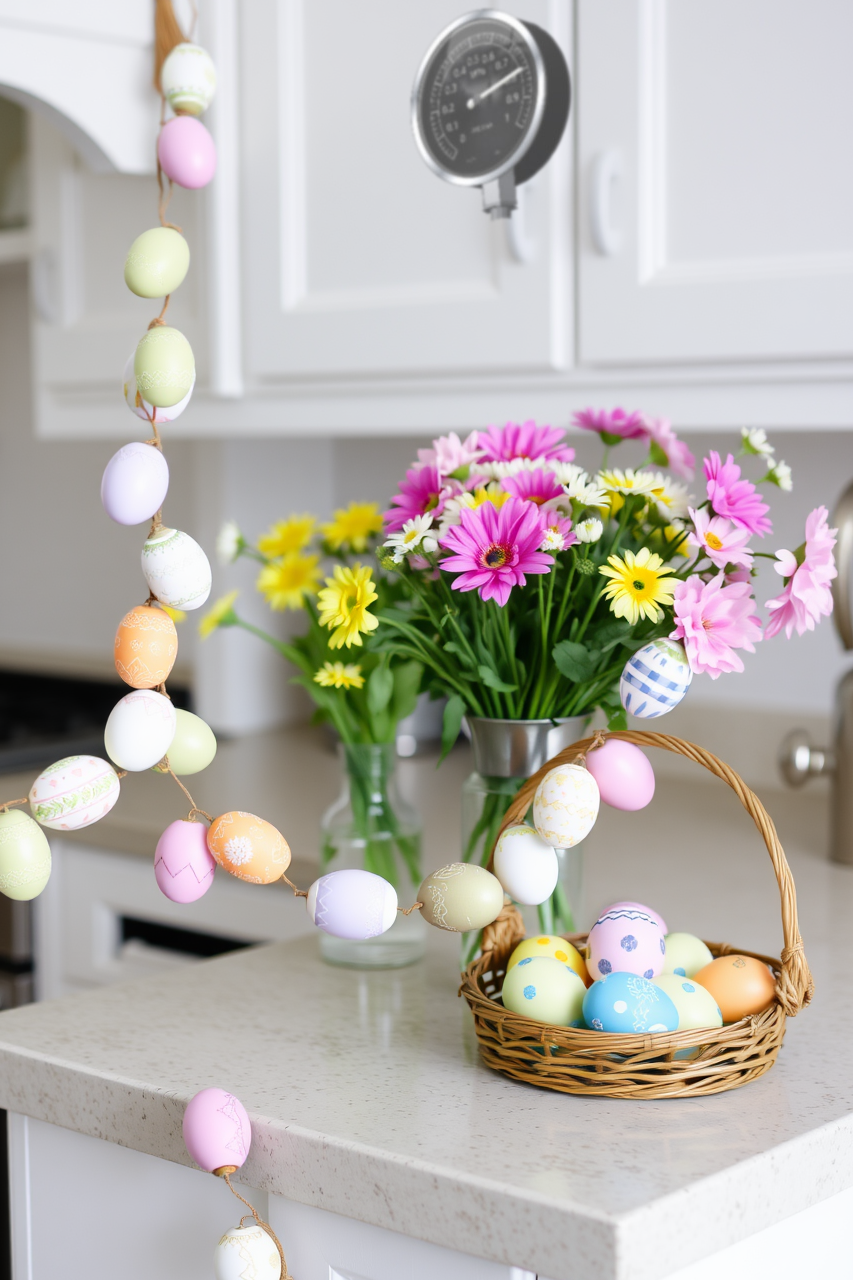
MPa 0.8
